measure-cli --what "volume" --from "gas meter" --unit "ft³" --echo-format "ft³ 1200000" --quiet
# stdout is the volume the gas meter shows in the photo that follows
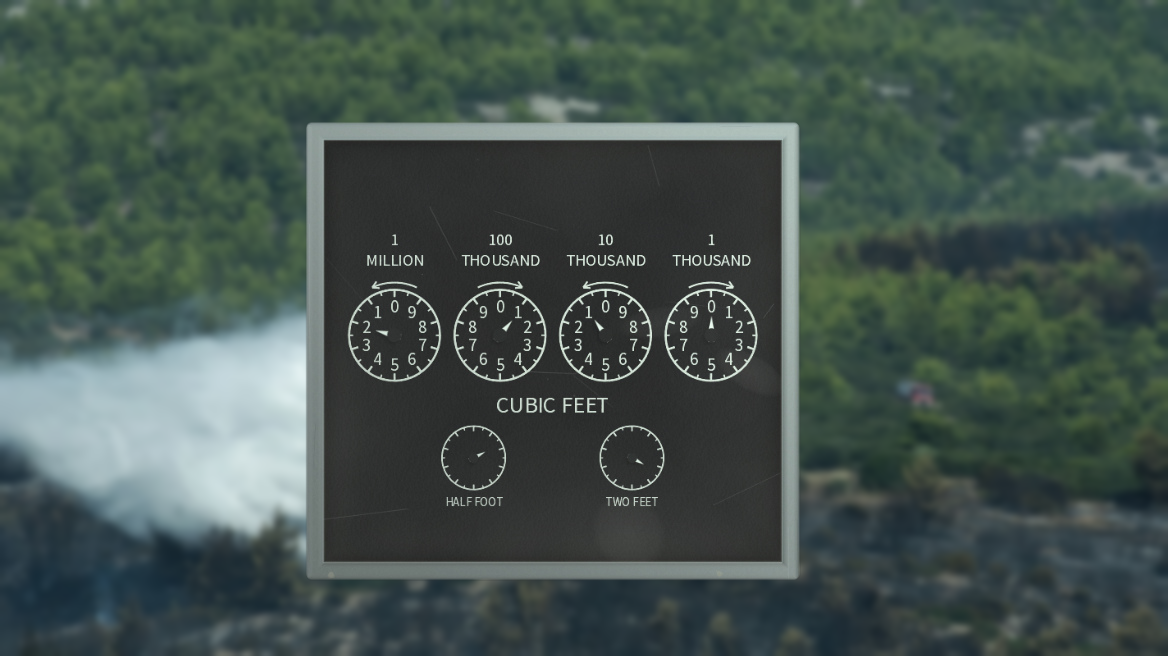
ft³ 211000
